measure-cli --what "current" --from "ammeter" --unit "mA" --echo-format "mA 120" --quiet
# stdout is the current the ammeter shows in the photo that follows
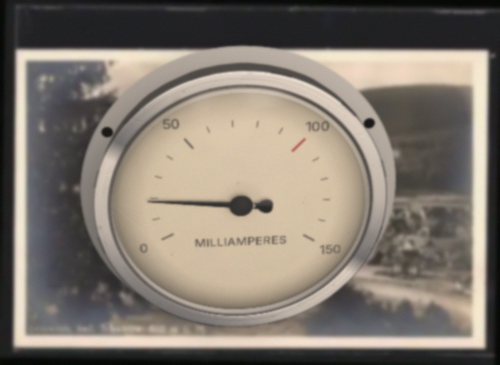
mA 20
